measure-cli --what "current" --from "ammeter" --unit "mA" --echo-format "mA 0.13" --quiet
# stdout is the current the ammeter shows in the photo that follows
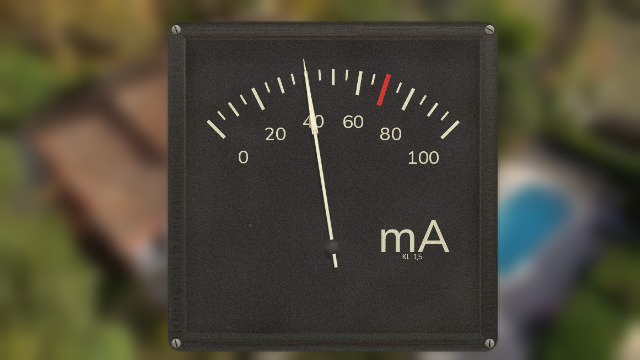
mA 40
